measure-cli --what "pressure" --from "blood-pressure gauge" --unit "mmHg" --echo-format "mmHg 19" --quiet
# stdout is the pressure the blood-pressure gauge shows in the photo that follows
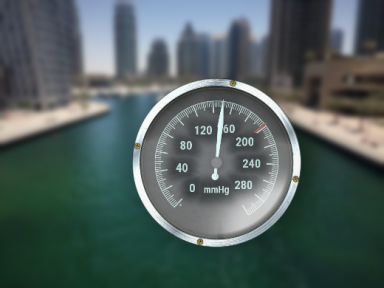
mmHg 150
